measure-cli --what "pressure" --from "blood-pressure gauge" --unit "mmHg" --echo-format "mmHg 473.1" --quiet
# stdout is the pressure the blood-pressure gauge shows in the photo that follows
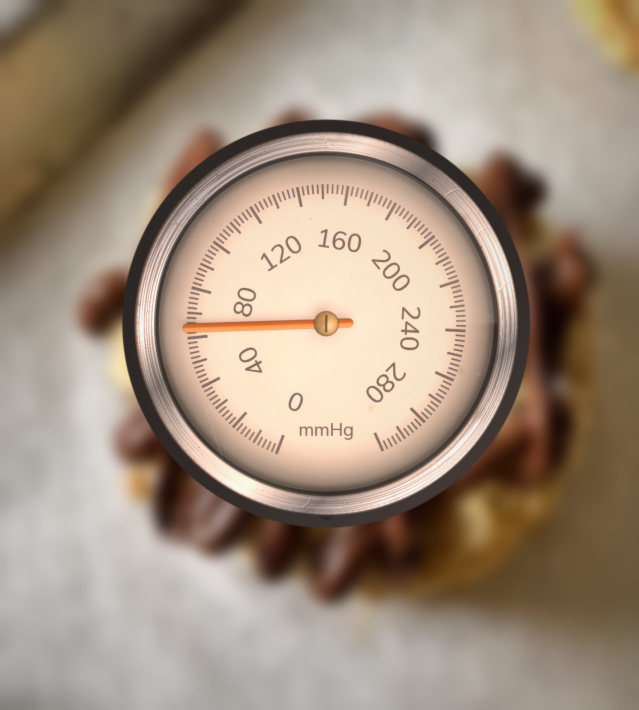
mmHg 64
